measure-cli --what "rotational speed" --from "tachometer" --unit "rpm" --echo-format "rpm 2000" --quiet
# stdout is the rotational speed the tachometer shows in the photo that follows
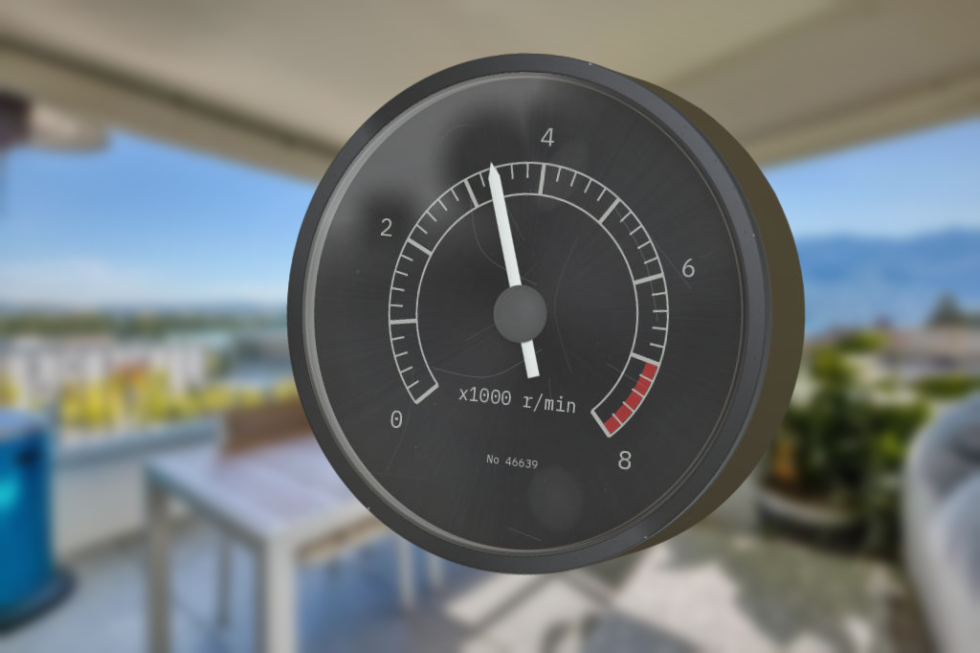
rpm 3400
